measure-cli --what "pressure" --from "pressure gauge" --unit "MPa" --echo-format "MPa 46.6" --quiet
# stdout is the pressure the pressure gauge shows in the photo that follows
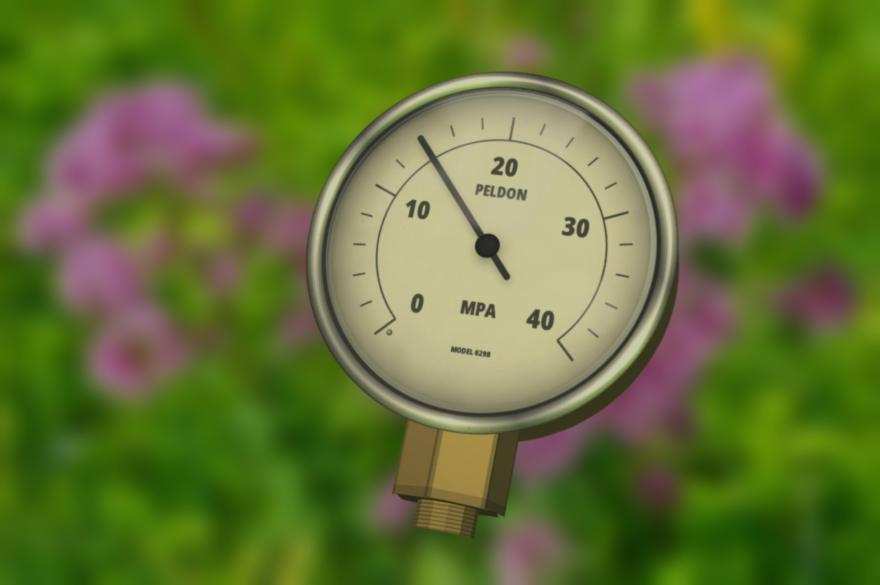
MPa 14
